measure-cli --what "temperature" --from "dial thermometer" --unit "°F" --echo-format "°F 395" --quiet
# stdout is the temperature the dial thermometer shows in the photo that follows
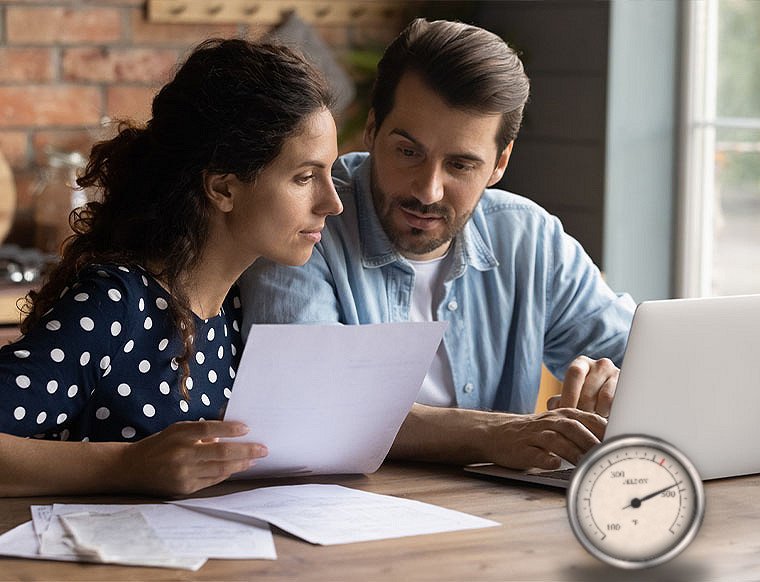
°F 480
